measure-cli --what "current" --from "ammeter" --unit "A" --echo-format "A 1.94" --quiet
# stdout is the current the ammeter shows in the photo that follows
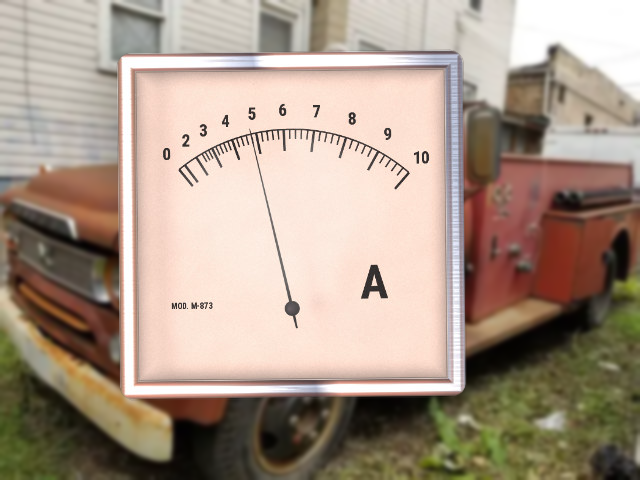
A 4.8
